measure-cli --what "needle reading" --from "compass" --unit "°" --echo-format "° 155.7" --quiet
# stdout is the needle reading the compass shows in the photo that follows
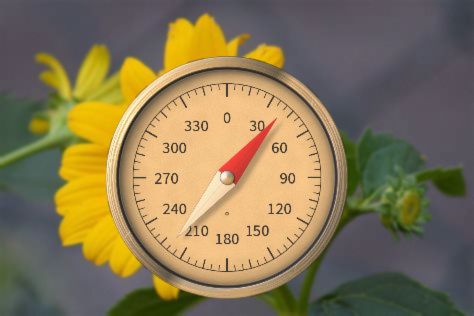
° 40
